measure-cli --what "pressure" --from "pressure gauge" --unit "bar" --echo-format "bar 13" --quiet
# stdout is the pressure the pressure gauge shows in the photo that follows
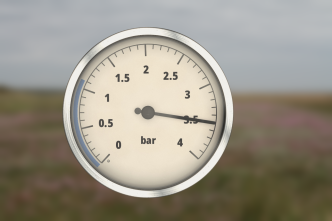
bar 3.5
